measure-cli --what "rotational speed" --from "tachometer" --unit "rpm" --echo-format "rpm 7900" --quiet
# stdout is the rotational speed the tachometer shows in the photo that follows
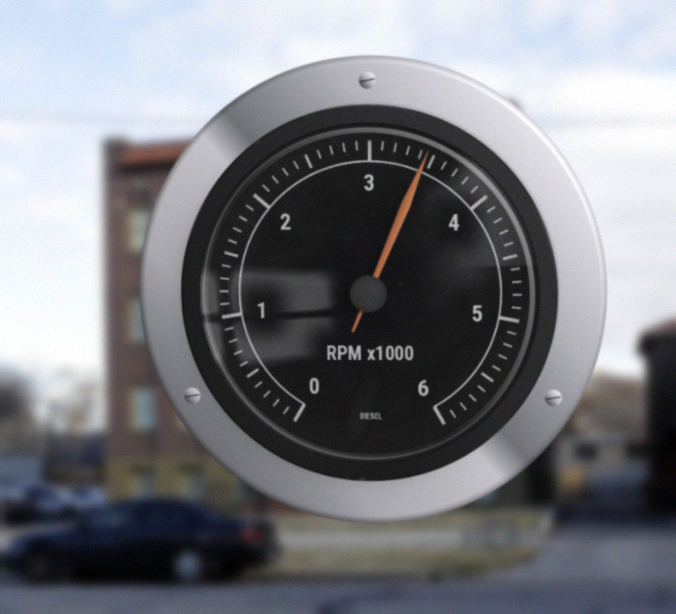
rpm 3450
